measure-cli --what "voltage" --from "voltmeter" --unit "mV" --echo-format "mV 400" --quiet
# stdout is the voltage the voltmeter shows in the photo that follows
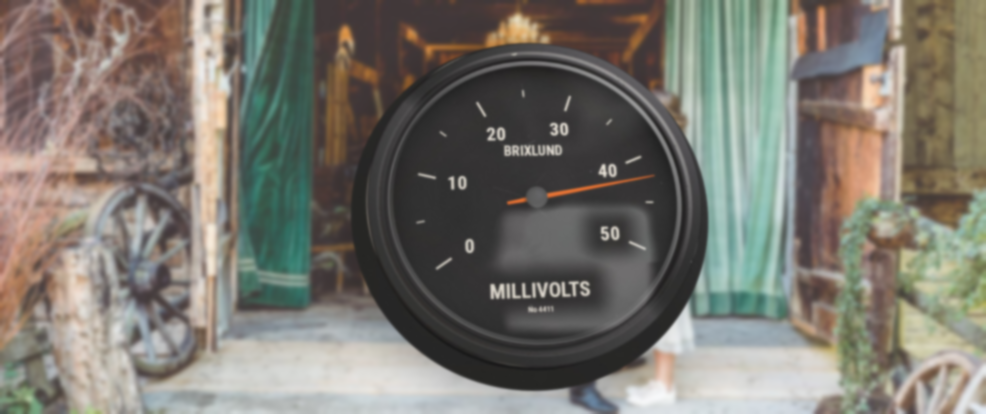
mV 42.5
